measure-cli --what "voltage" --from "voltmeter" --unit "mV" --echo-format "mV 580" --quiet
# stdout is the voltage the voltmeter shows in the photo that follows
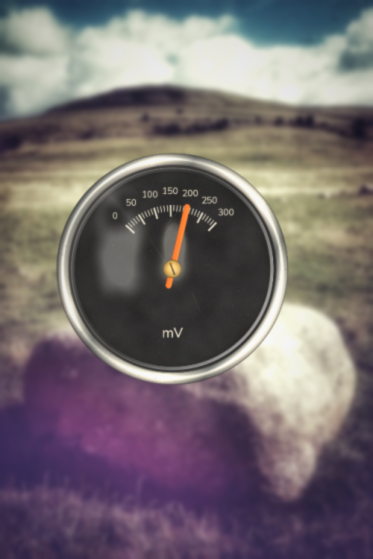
mV 200
